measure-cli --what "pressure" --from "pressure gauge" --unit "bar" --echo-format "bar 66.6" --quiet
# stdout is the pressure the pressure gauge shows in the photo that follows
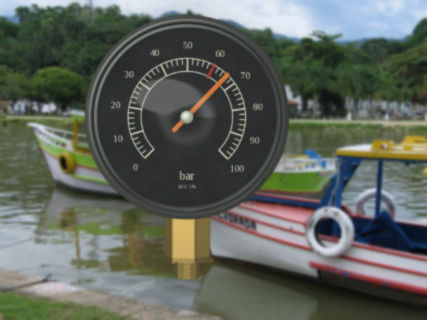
bar 66
